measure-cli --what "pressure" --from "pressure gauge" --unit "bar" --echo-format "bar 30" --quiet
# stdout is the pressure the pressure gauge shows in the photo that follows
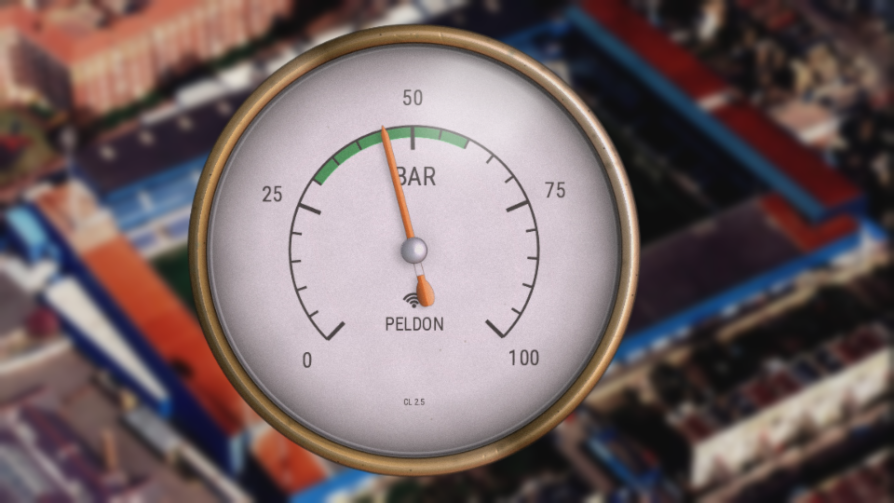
bar 45
